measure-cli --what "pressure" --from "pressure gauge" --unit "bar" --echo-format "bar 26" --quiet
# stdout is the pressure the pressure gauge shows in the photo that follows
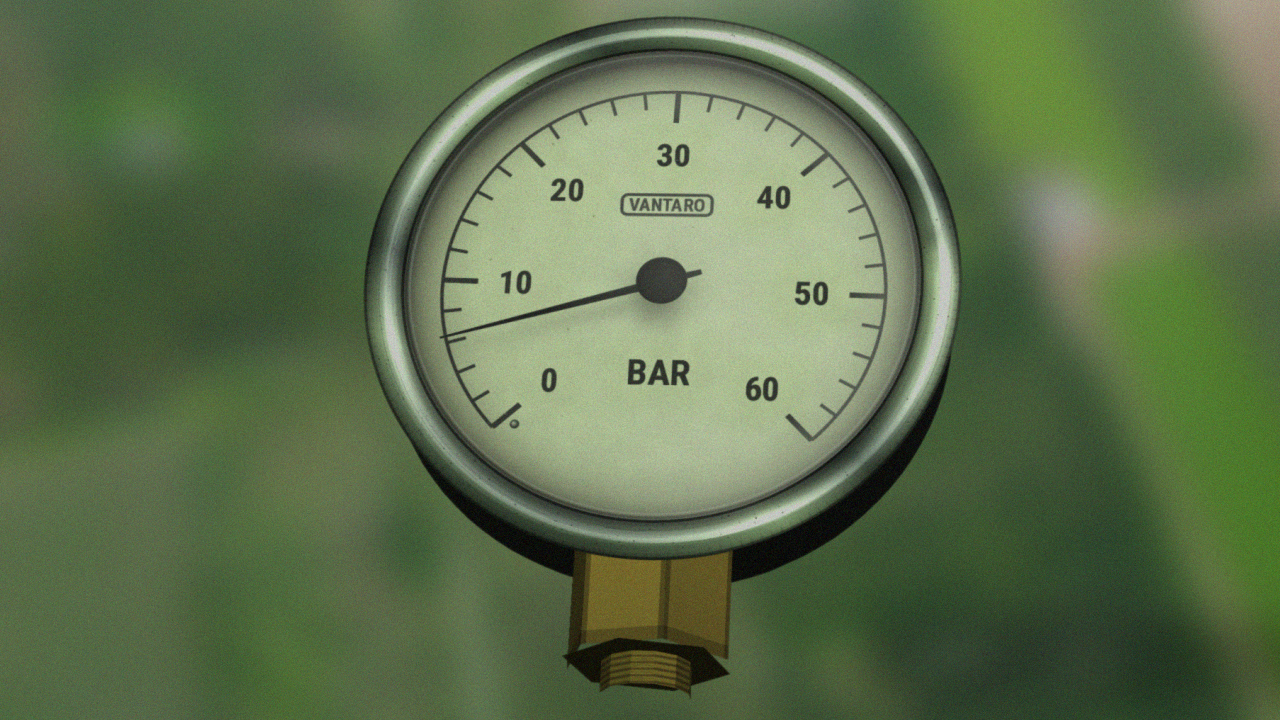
bar 6
